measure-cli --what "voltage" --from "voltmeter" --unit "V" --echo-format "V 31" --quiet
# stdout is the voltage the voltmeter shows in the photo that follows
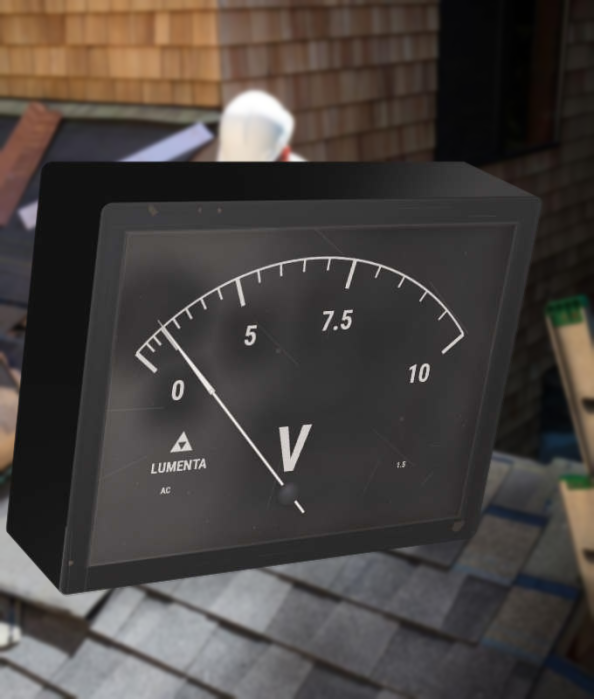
V 2.5
